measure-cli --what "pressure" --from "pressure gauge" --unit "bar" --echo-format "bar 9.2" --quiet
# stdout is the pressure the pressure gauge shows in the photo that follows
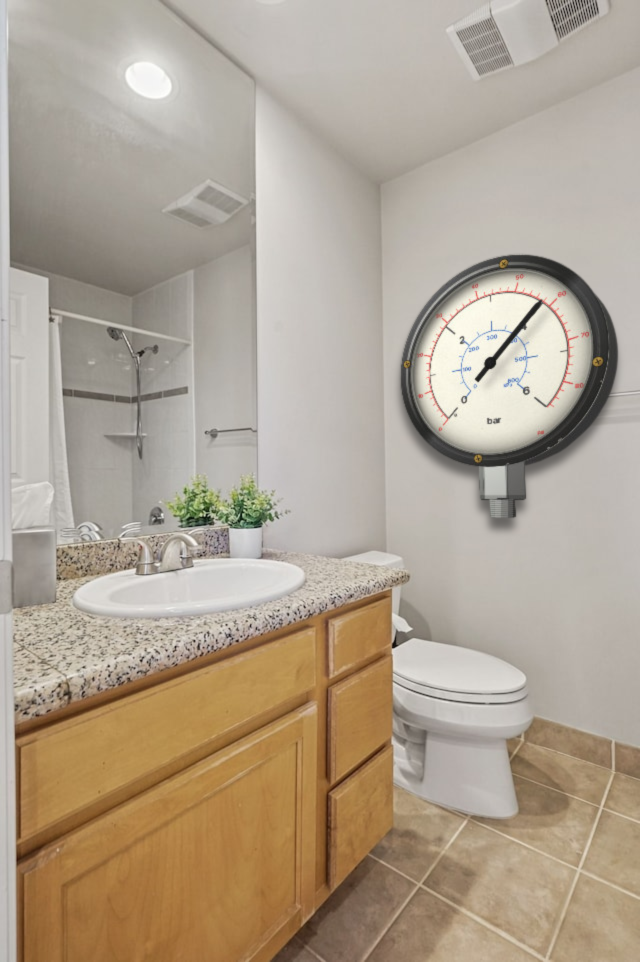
bar 4
